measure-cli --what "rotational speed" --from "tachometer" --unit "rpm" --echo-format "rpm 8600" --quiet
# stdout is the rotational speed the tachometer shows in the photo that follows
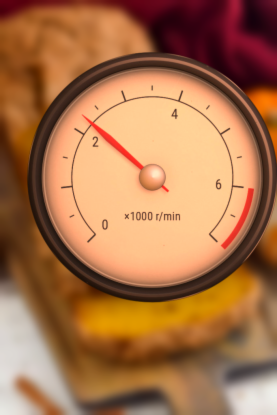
rpm 2250
